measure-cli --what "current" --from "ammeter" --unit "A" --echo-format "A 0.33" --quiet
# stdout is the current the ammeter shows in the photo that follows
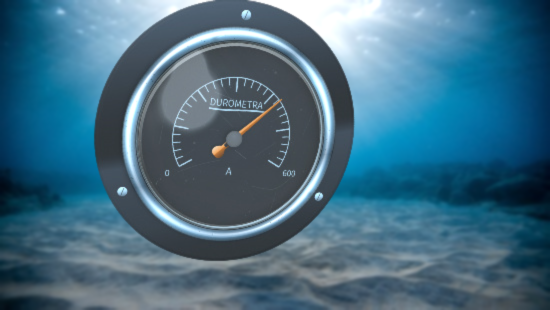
A 420
